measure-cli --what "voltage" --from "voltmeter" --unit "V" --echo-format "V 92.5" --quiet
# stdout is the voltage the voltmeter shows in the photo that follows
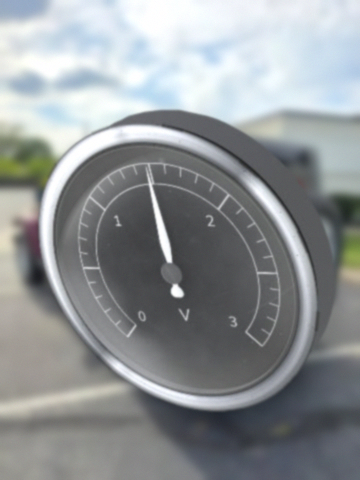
V 1.5
